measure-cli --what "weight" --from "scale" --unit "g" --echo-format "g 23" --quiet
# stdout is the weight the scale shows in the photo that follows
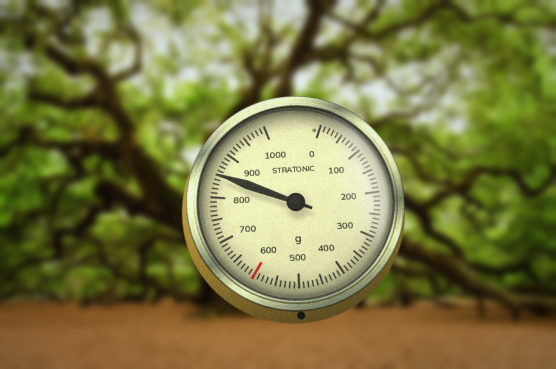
g 850
